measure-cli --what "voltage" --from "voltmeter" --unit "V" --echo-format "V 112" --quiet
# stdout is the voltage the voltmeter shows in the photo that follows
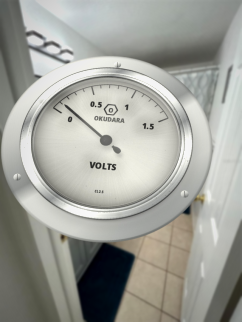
V 0.1
